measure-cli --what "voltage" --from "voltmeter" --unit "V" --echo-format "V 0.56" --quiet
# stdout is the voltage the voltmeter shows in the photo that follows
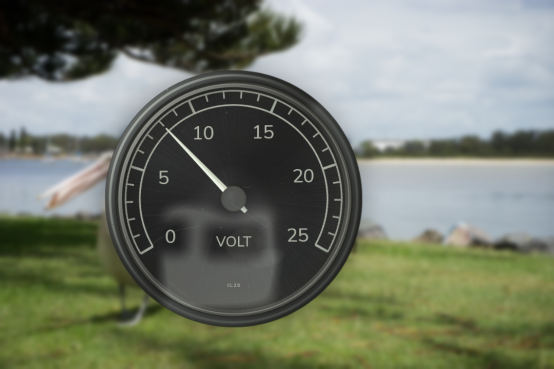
V 8
